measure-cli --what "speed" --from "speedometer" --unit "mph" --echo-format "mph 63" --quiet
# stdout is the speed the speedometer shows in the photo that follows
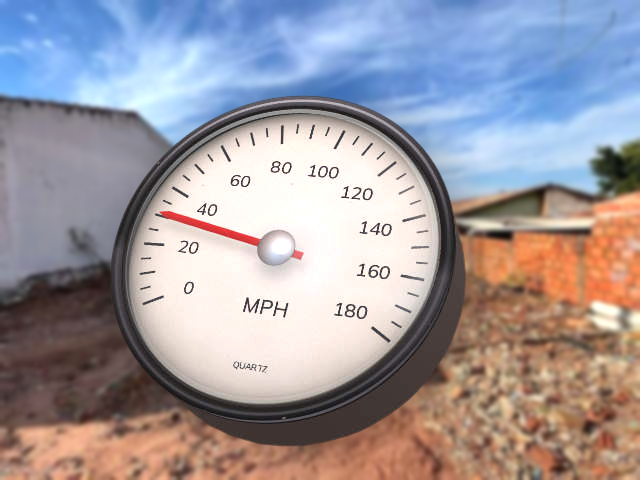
mph 30
